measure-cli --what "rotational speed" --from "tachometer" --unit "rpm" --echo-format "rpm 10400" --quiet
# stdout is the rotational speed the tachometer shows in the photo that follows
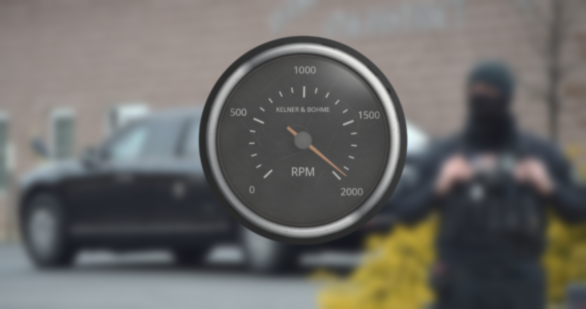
rpm 1950
